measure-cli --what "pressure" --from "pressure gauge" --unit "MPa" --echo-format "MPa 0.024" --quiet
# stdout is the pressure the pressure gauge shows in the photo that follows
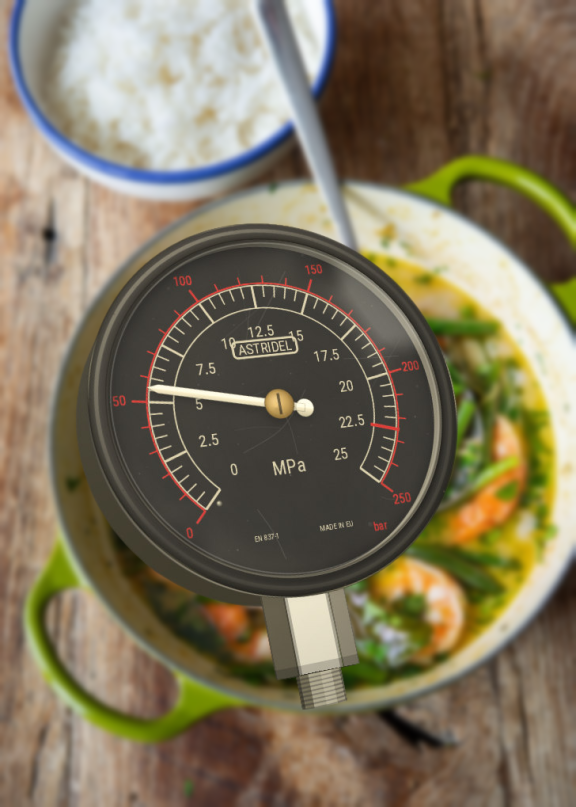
MPa 5.5
